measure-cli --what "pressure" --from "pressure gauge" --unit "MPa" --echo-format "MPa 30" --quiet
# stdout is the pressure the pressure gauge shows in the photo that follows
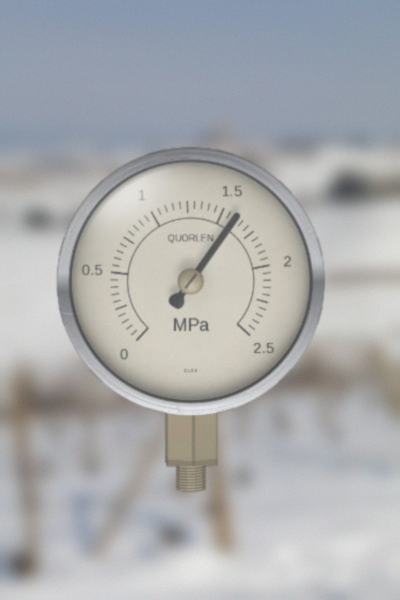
MPa 1.6
